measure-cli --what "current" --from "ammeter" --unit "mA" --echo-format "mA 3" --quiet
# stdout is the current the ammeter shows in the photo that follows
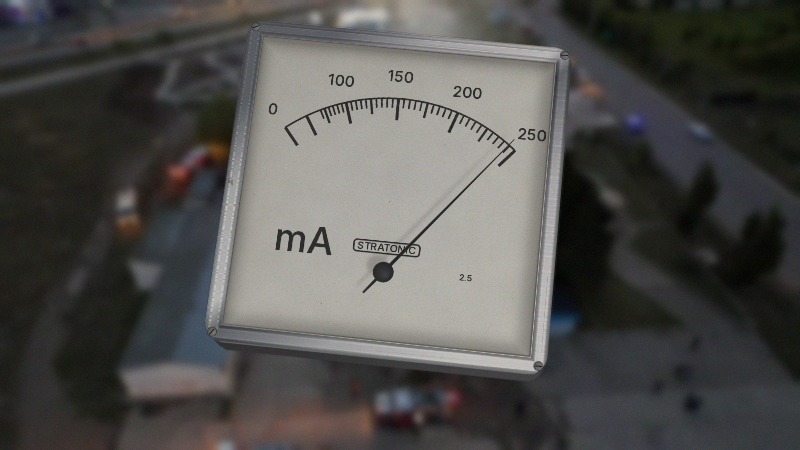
mA 245
